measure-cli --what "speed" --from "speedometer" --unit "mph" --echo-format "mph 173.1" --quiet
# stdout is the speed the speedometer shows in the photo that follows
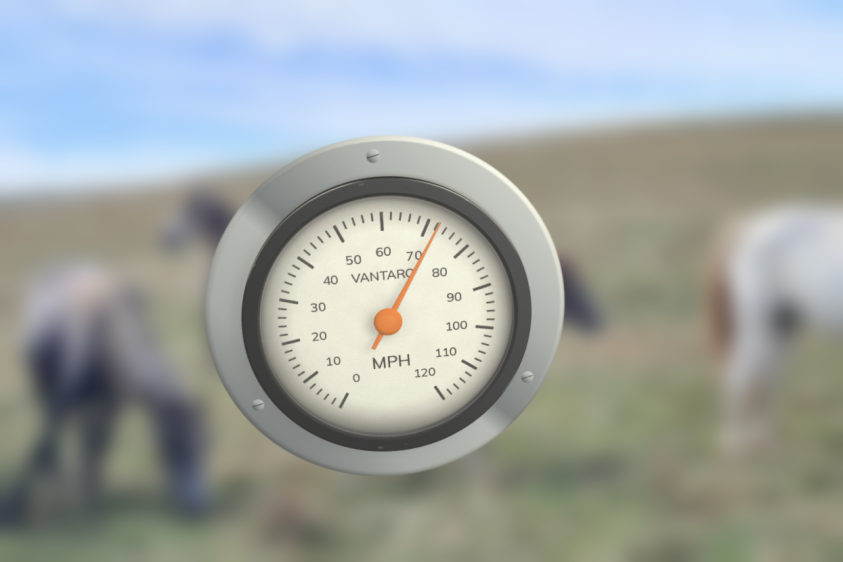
mph 72
